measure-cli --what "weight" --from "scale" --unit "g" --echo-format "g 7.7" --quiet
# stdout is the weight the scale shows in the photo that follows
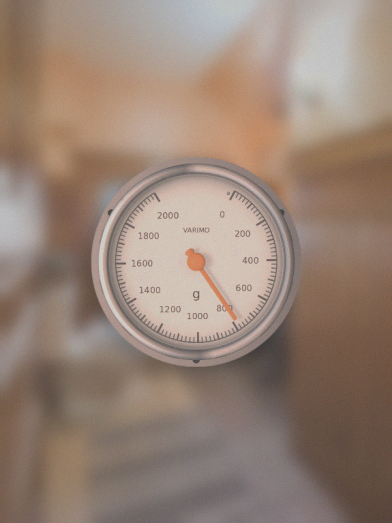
g 780
